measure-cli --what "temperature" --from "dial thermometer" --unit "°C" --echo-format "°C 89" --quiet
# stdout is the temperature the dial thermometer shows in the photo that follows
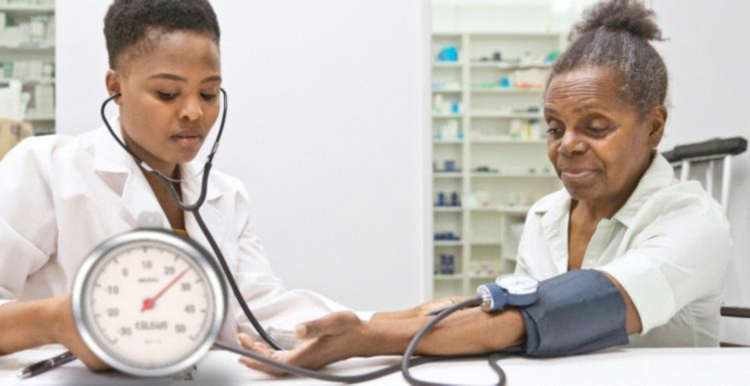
°C 25
